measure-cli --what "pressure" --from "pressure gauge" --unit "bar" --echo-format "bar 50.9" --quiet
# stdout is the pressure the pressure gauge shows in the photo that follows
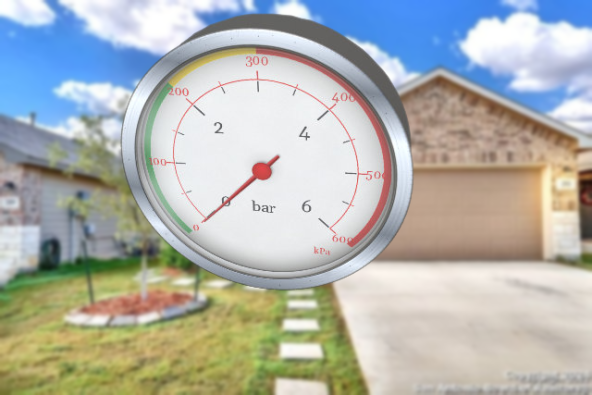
bar 0
